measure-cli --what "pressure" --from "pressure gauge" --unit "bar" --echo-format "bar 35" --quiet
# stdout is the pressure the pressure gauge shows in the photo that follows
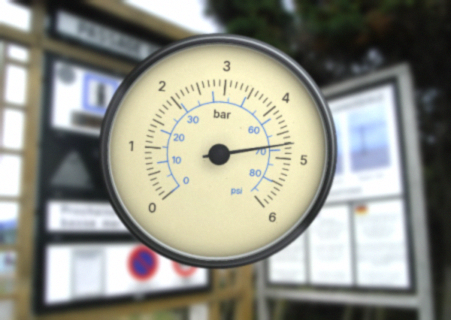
bar 4.7
